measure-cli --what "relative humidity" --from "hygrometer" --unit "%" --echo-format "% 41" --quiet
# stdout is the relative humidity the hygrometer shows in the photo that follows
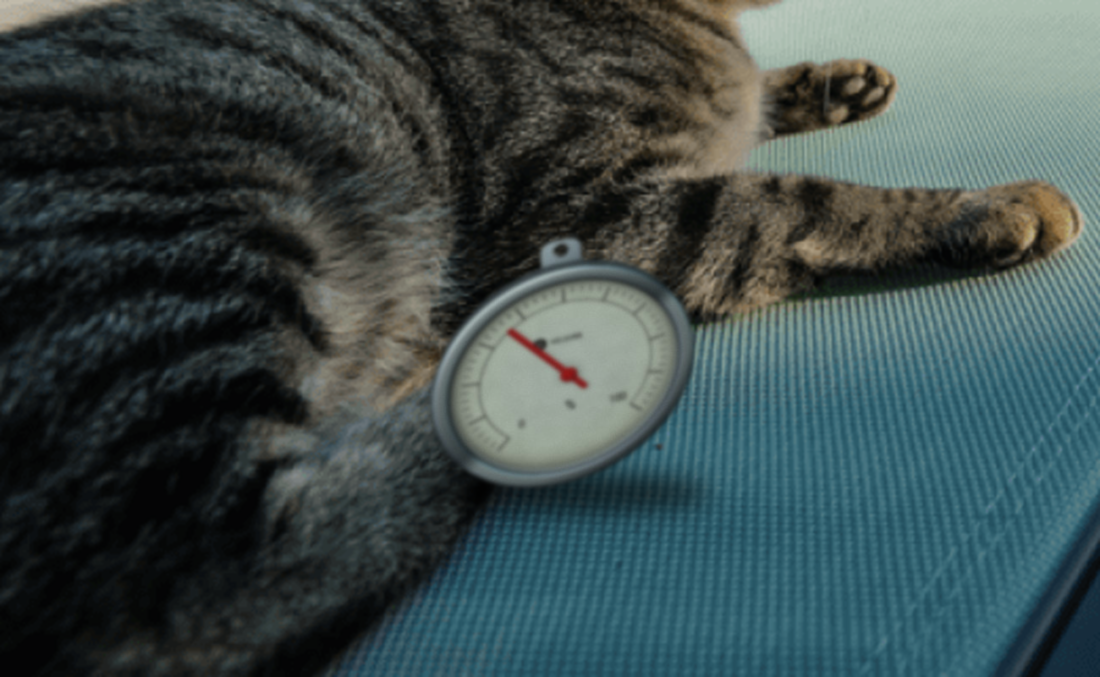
% 36
